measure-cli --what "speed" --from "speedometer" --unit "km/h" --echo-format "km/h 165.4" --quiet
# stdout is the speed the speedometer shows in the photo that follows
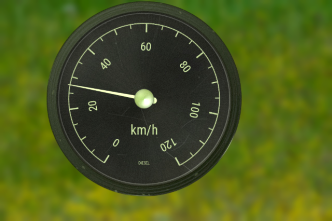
km/h 27.5
